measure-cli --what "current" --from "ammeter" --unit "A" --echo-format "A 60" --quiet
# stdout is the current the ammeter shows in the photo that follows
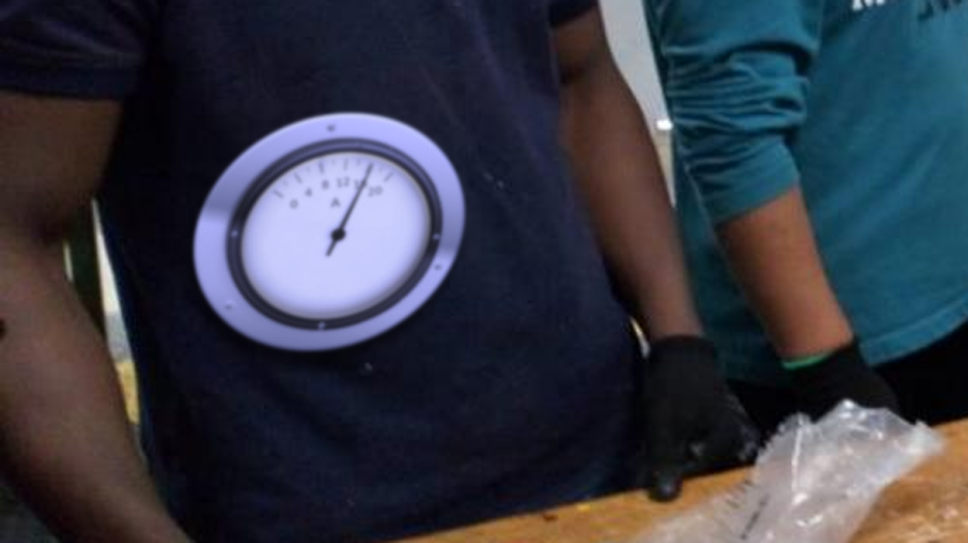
A 16
